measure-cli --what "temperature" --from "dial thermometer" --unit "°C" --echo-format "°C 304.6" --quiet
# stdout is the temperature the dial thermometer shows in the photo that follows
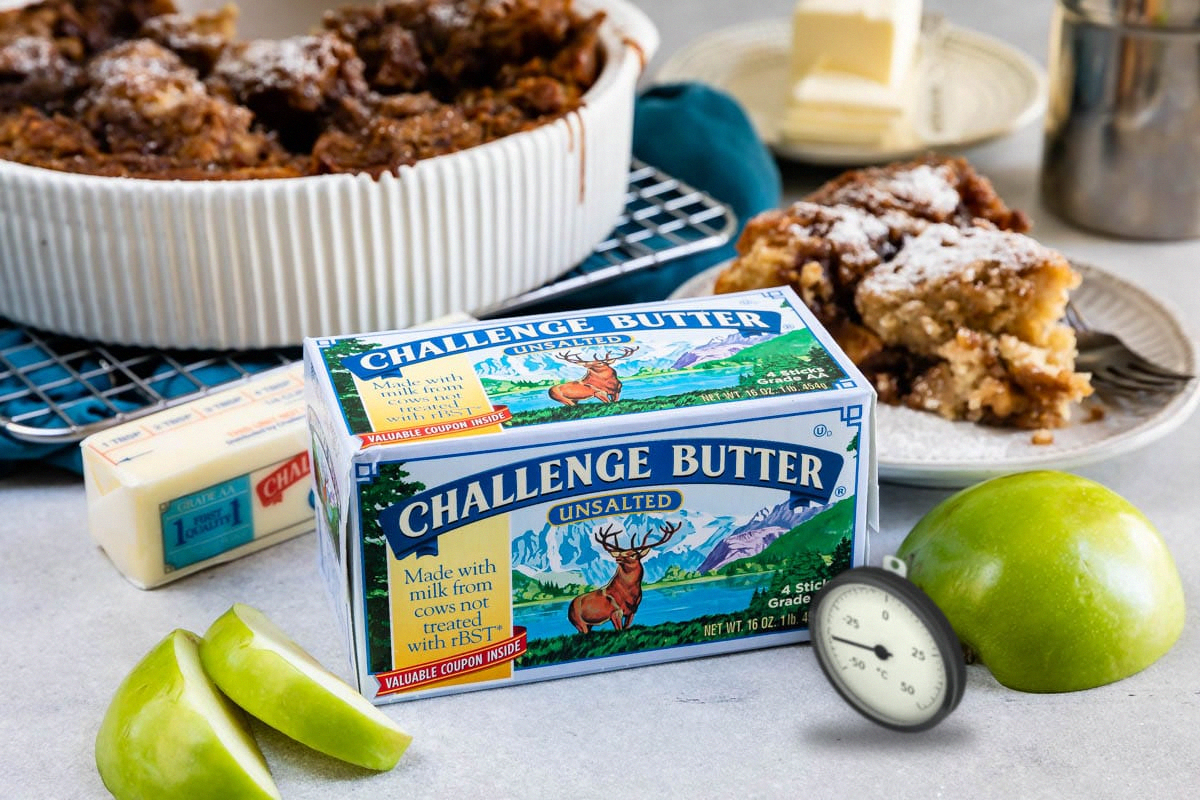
°C -37.5
